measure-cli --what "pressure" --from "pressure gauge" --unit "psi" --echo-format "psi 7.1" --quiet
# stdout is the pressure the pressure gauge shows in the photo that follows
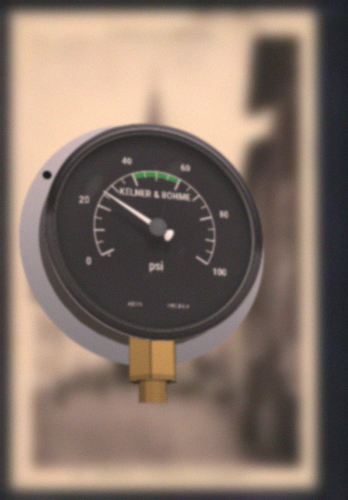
psi 25
